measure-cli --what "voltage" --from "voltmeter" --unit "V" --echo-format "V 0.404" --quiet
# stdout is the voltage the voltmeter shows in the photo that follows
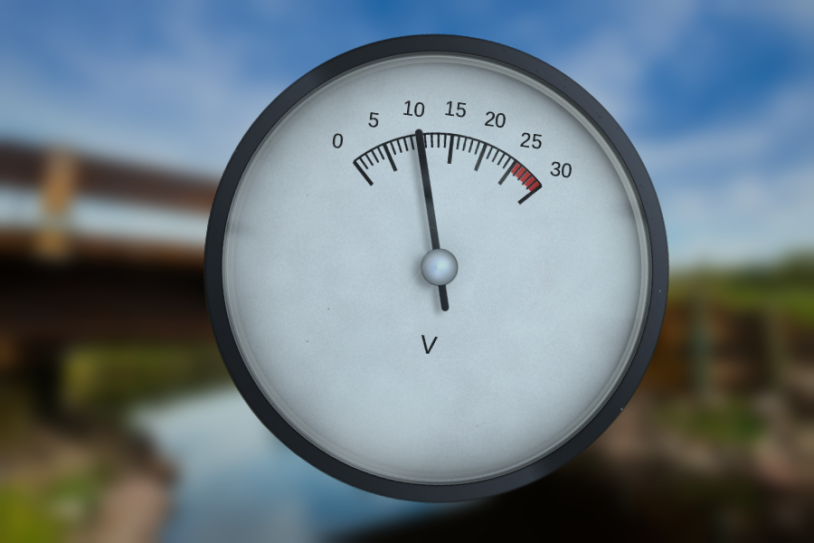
V 10
